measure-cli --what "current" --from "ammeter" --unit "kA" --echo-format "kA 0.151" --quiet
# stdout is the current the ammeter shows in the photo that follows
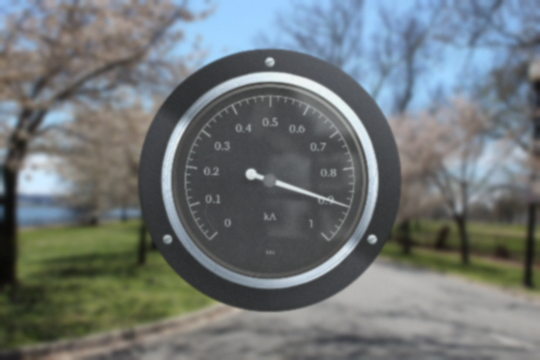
kA 0.9
